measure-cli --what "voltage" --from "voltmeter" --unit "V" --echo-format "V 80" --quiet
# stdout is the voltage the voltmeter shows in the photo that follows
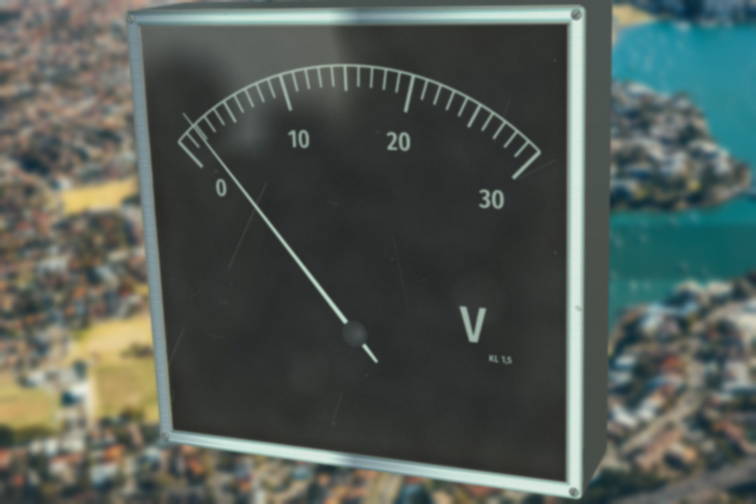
V 2
